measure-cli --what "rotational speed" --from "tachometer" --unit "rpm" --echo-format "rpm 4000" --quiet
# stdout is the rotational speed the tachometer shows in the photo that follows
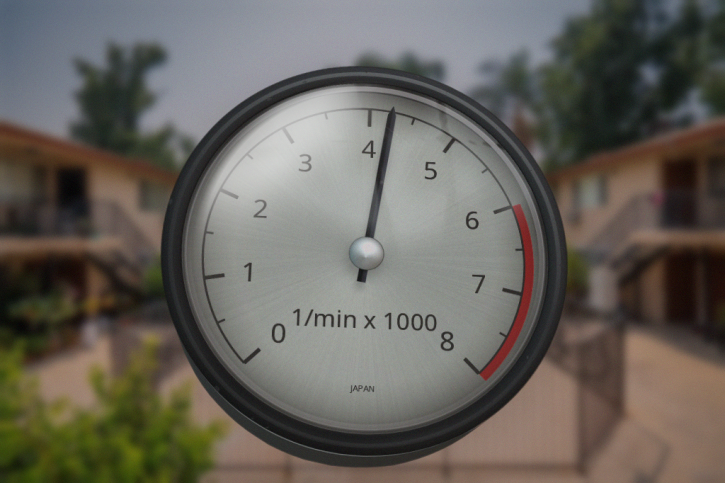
rpm 4250
